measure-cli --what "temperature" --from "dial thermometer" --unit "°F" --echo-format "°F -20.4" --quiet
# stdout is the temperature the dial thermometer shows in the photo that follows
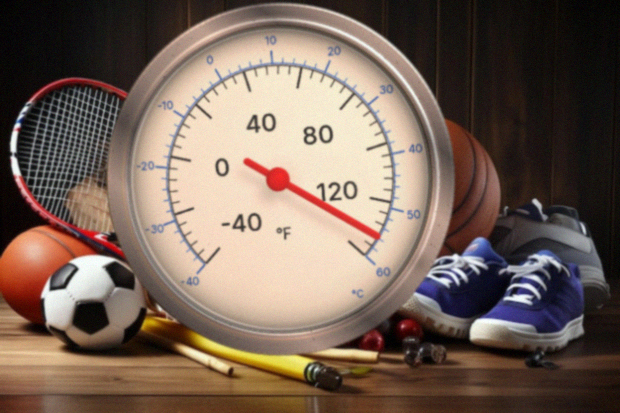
°F 132
